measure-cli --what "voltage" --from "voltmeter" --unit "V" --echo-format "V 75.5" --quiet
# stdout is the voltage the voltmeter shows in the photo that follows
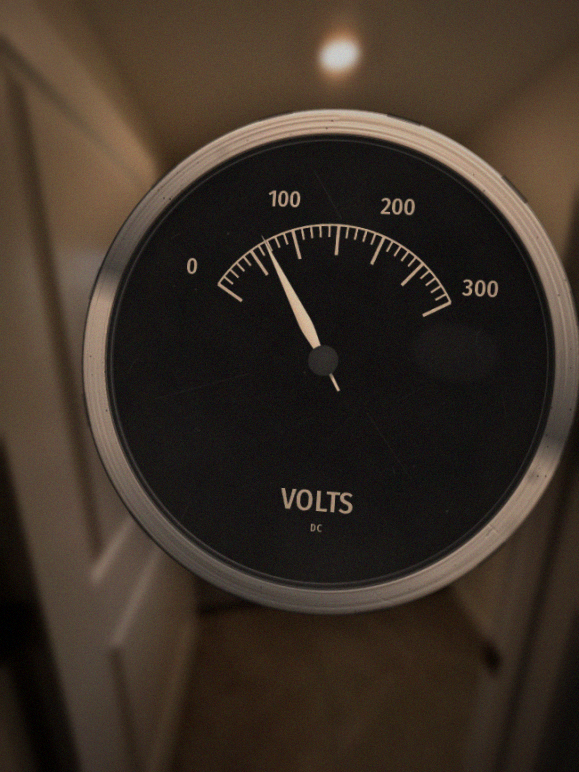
V 70
